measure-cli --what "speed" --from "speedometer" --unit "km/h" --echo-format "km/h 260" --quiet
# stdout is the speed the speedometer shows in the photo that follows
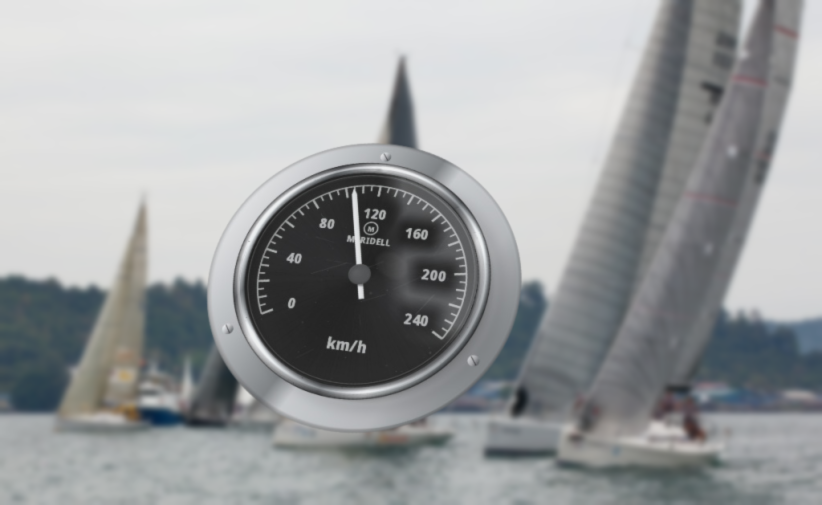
km/h 105
